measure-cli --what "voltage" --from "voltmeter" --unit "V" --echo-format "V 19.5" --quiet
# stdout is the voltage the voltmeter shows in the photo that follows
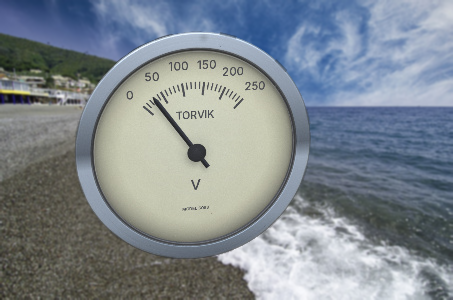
V 30
